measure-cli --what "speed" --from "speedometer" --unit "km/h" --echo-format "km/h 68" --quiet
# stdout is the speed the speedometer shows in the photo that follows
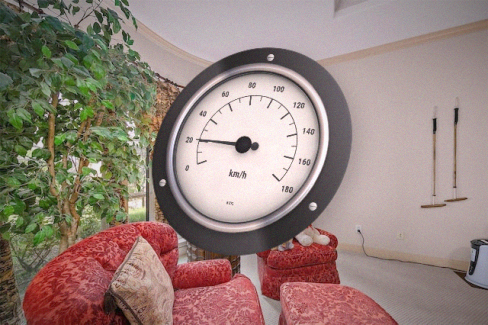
km/h 20
